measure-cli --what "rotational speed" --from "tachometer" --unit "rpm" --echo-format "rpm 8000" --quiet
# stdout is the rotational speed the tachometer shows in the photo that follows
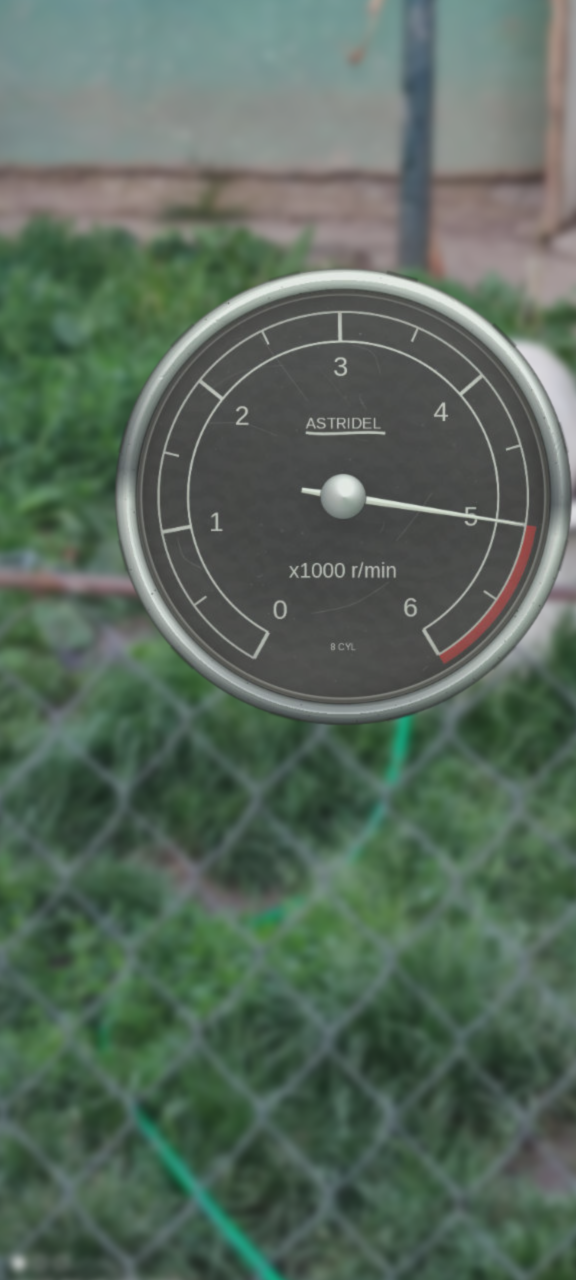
rpm 5000
